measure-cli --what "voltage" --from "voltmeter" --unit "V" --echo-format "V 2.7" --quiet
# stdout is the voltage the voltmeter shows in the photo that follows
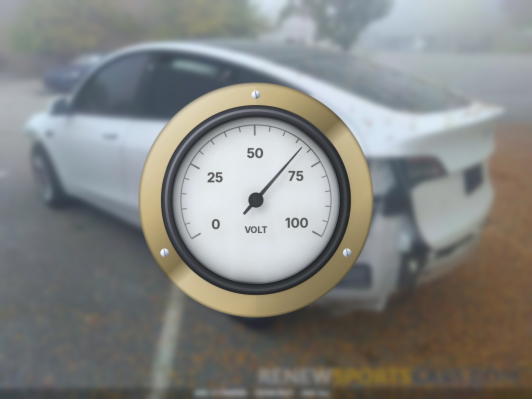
V 67.5
